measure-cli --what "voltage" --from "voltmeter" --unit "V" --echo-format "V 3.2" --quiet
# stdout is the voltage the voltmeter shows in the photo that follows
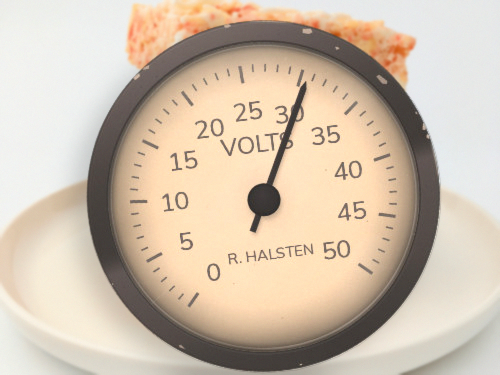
V 30.5
